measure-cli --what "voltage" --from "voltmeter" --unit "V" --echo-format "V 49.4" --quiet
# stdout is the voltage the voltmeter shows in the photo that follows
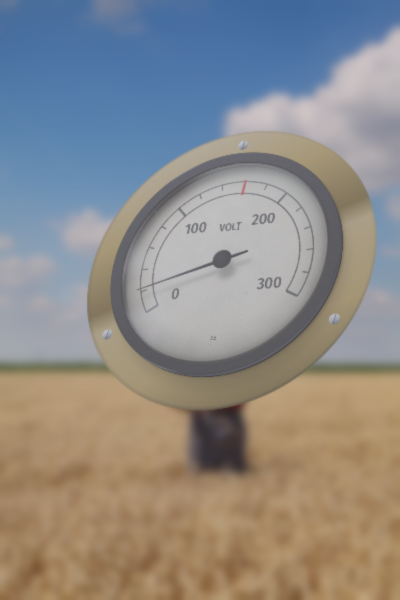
V 20
